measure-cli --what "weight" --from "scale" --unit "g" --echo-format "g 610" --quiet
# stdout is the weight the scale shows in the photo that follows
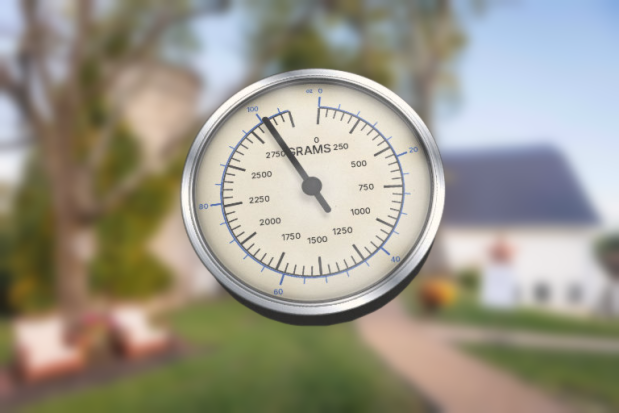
g 2850
